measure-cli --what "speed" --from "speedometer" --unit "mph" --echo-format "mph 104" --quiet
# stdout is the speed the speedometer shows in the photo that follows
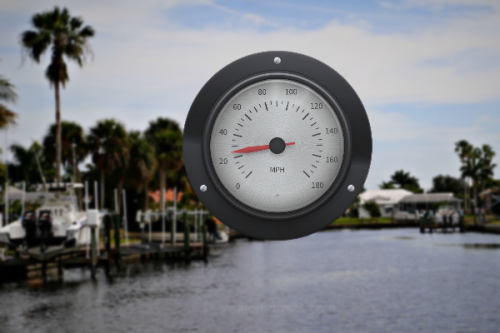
mph 25
